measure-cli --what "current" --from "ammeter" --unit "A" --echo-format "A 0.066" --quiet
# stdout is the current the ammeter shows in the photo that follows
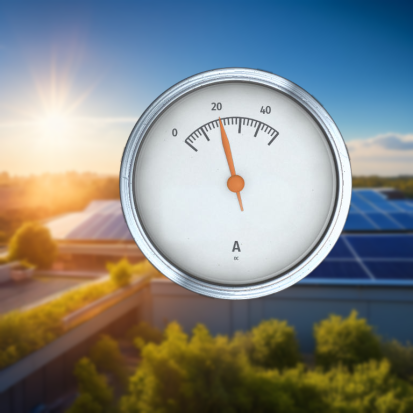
A 20
